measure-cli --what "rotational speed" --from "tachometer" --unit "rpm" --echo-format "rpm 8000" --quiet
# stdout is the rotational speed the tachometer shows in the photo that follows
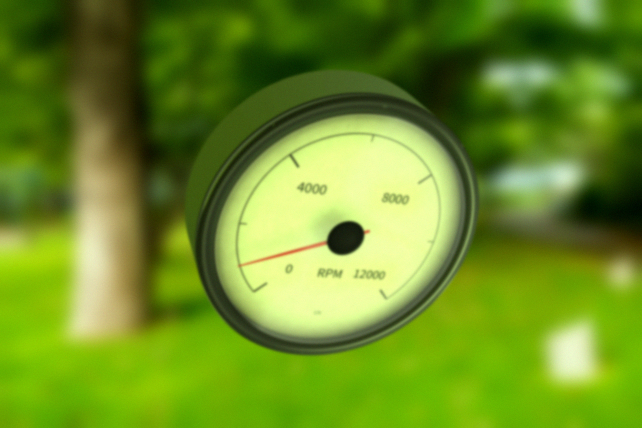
rpm 1000
